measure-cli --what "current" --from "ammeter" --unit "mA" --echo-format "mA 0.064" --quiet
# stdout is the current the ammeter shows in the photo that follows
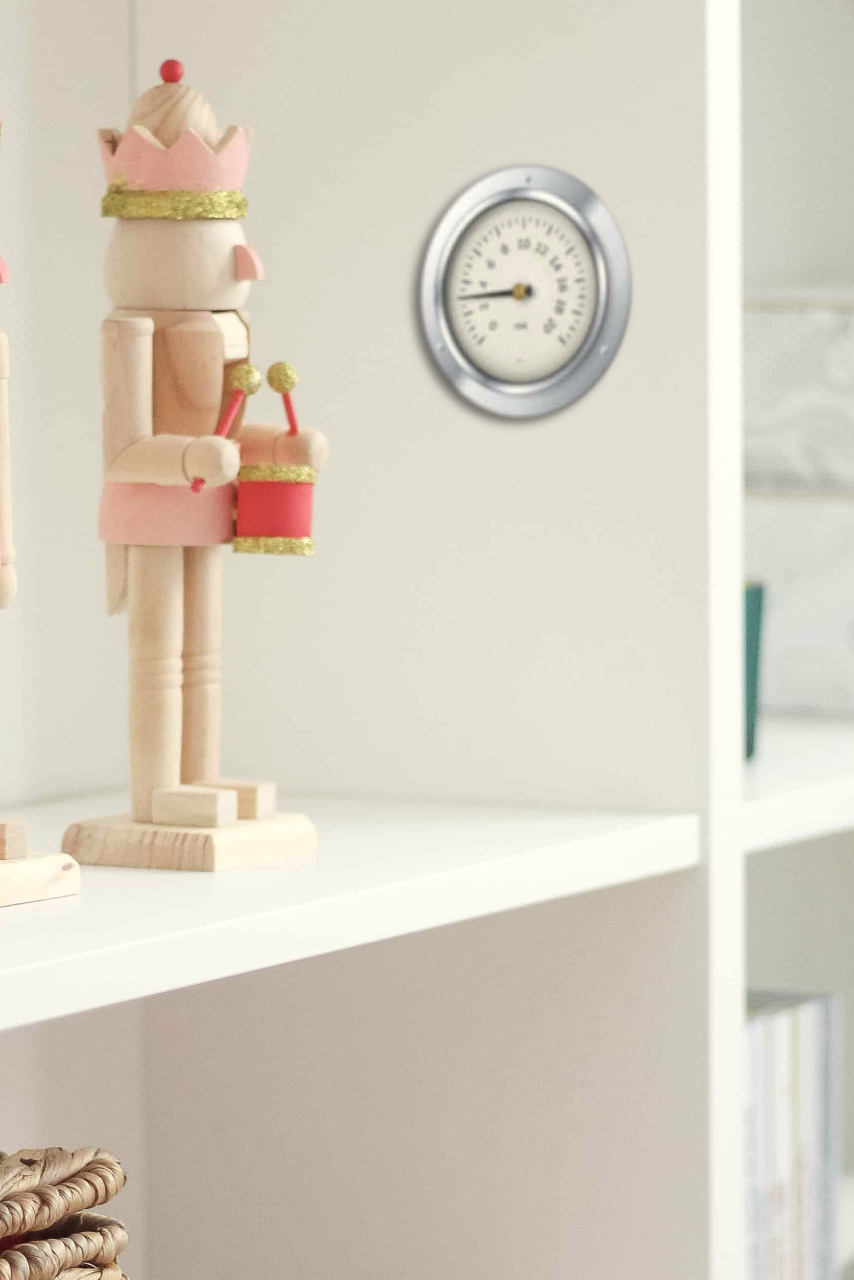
mA 3
